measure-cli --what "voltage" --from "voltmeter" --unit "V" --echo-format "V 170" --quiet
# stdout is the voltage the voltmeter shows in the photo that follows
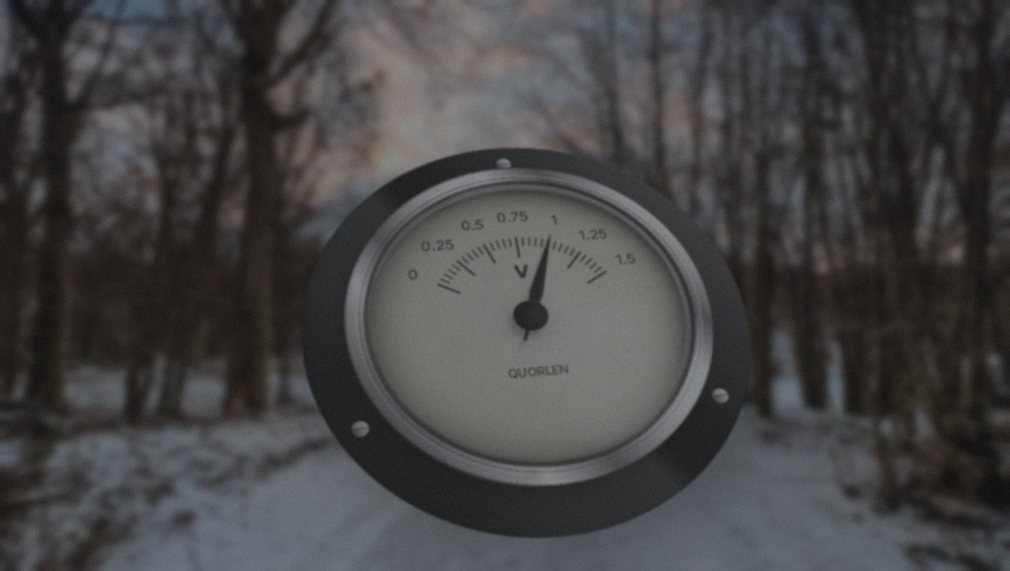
V 1
